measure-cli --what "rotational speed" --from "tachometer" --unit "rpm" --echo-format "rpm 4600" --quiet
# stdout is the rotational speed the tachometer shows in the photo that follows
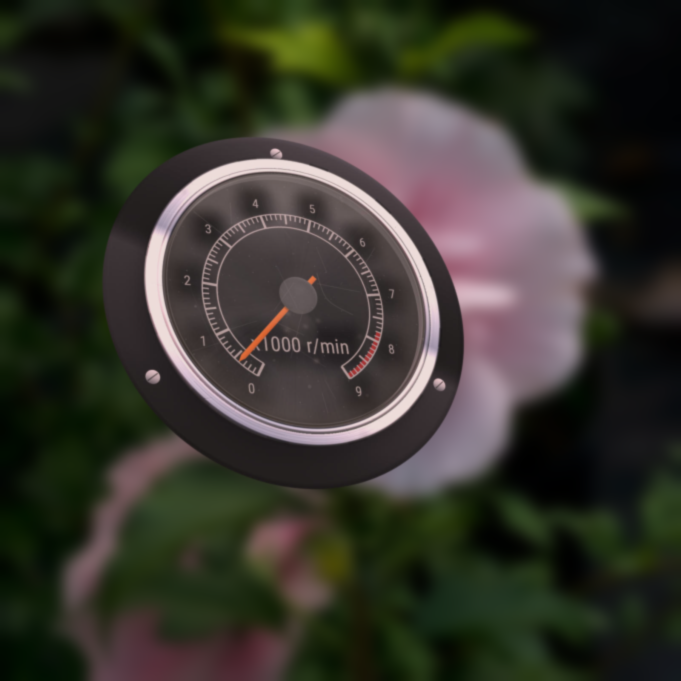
rpm 400
